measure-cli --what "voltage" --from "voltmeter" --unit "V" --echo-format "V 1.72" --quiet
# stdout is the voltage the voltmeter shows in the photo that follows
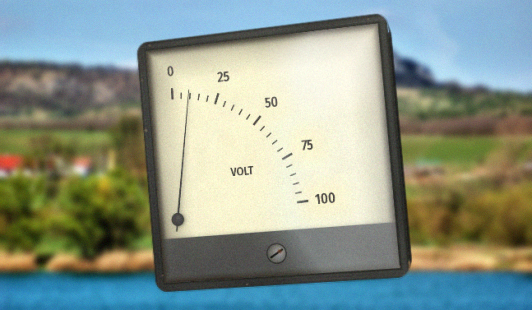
V 10
